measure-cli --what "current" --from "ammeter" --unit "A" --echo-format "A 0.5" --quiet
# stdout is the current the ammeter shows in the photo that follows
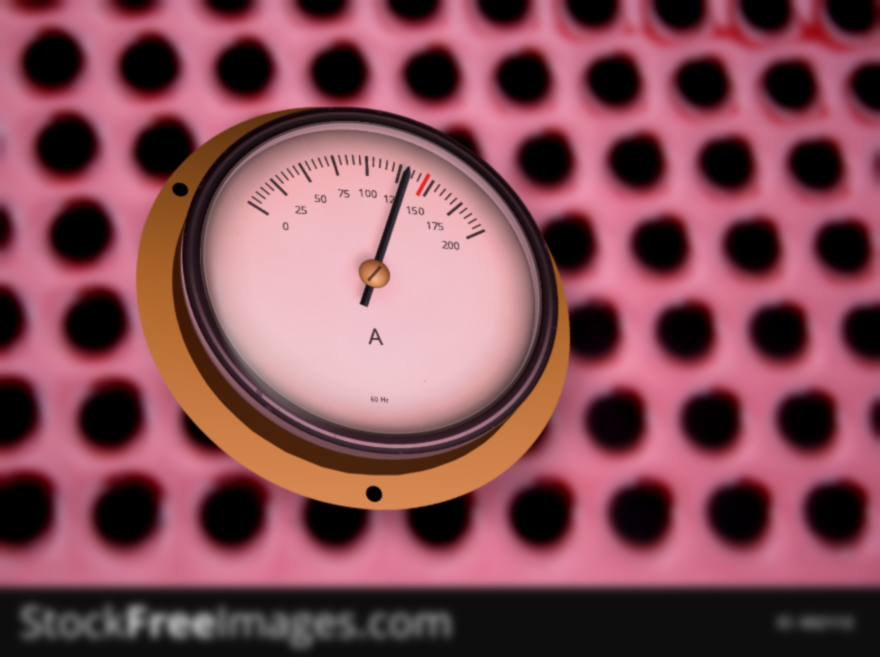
A 130
